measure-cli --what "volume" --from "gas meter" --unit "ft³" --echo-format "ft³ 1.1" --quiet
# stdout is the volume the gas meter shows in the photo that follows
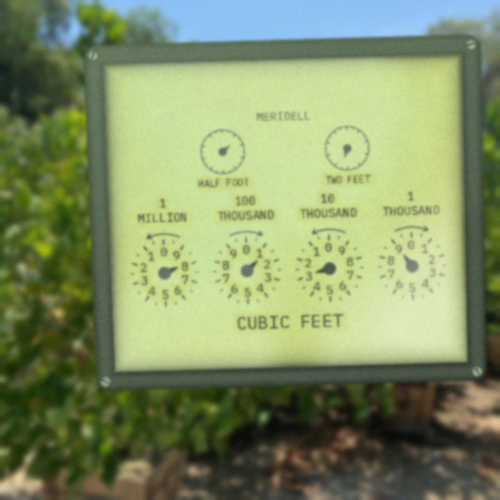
ft³ 812900
